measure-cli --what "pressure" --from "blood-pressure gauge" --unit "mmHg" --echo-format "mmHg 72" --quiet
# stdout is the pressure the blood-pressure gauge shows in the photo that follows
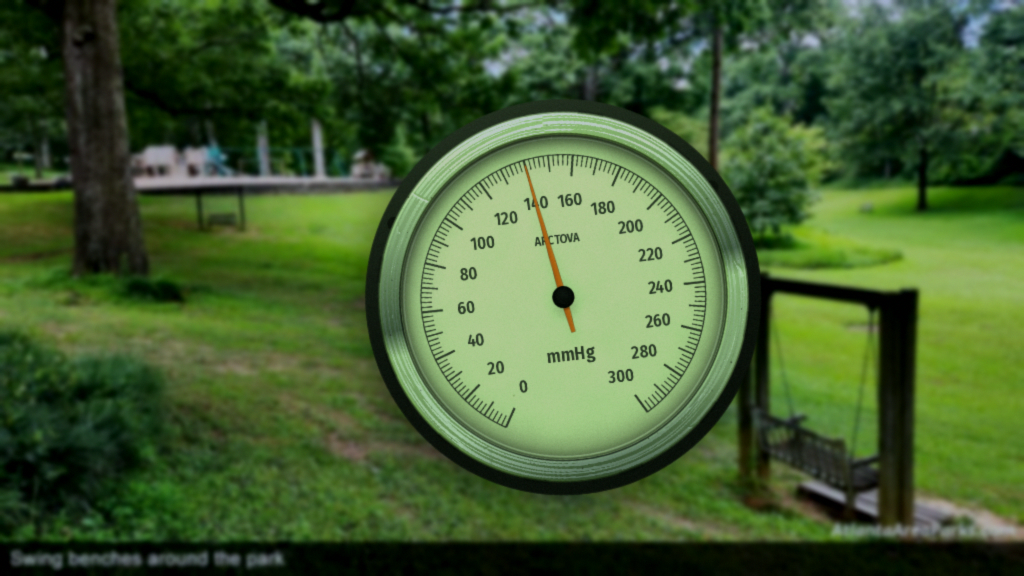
mmHg 140
